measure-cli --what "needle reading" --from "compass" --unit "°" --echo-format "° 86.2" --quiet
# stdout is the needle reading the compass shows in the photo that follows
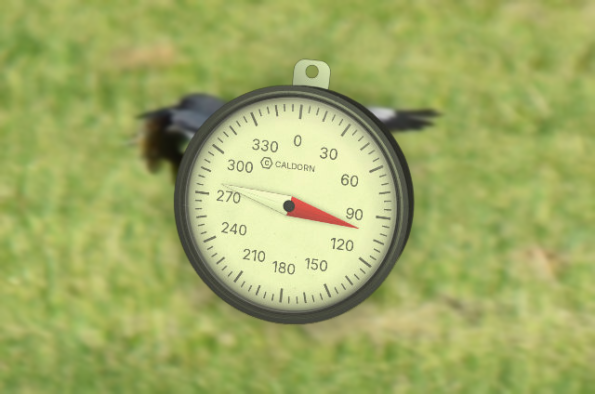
° 100
